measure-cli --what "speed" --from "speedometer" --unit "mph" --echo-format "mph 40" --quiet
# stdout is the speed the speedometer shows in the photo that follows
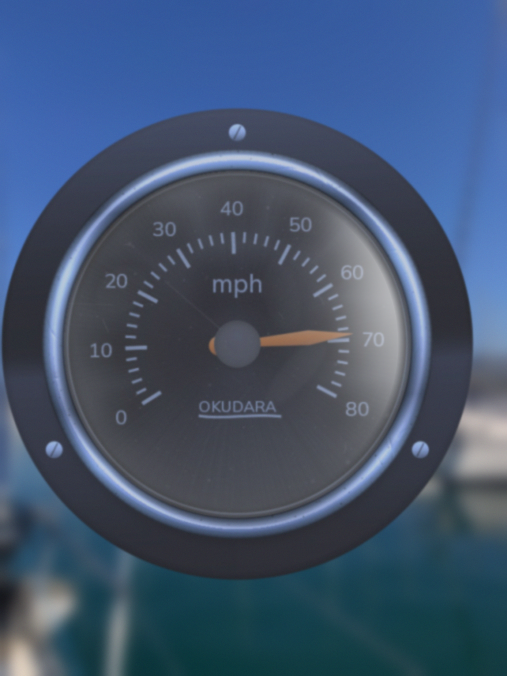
mph 69
